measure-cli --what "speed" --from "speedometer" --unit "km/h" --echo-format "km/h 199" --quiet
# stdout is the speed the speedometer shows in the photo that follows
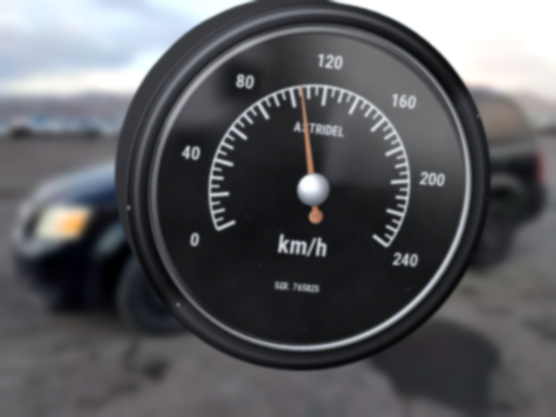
km/h 105
